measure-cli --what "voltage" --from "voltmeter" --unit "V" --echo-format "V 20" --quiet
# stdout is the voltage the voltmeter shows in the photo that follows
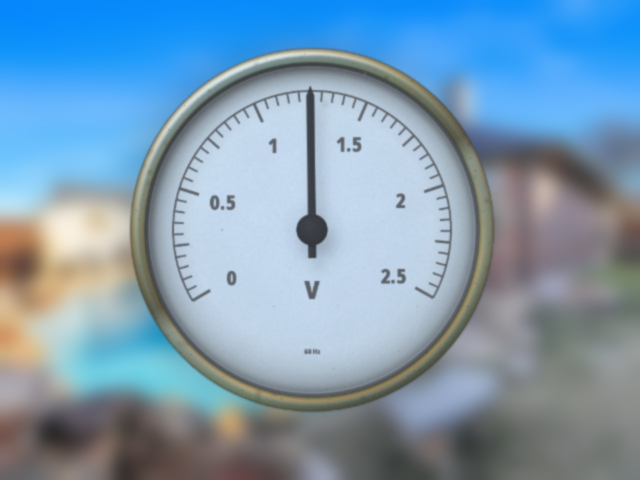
V 1.25
